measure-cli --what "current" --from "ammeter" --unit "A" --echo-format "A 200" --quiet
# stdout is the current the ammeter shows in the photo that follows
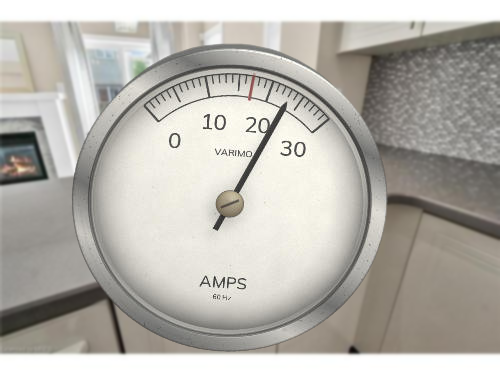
A 23
